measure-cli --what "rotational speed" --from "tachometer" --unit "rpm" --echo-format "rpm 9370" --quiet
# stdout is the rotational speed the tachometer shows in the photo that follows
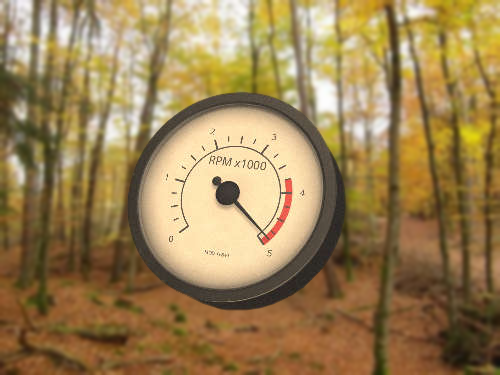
rpm 4875
